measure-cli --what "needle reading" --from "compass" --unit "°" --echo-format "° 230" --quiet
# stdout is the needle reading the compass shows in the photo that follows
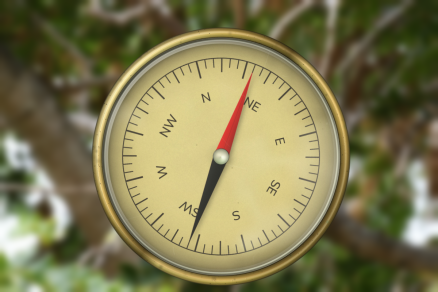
° 35
